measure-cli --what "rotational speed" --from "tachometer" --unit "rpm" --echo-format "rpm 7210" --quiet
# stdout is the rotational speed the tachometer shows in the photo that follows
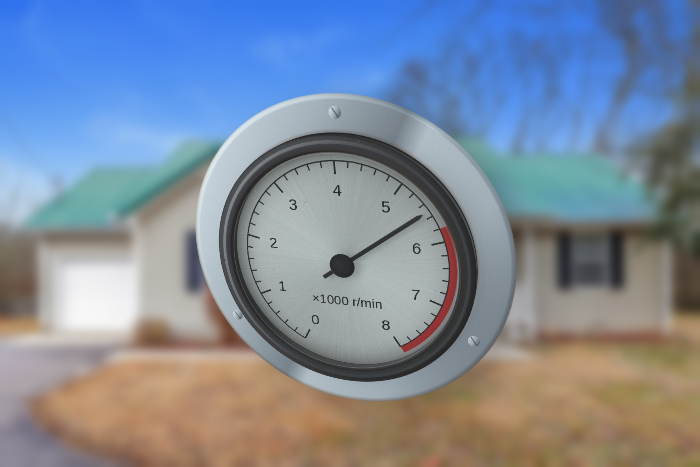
rpm 5500
